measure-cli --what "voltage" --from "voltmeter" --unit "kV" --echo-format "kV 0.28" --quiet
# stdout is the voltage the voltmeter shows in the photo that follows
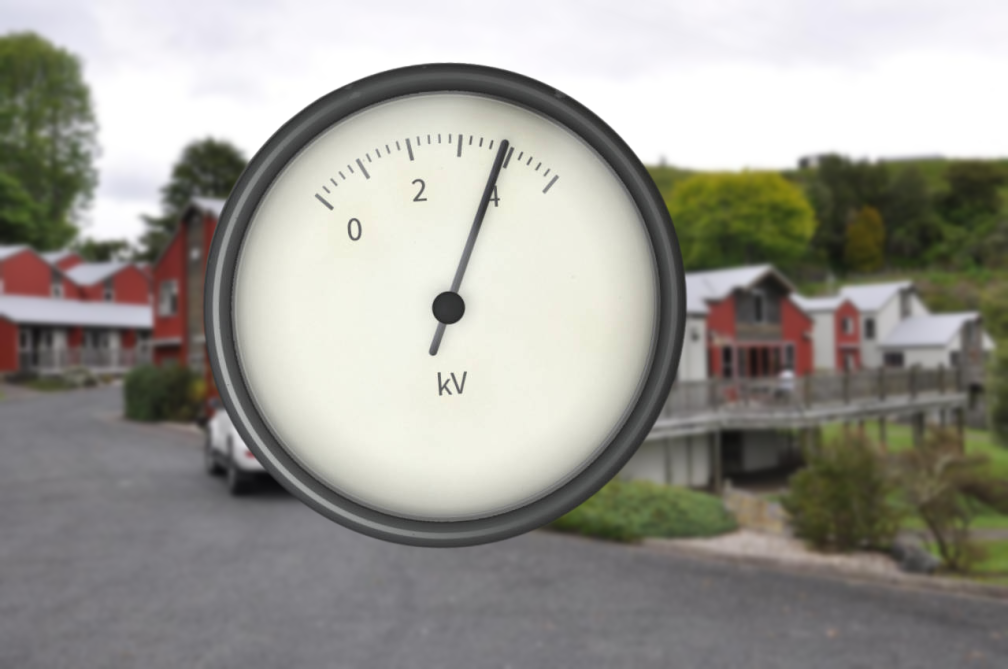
kV 3.8
